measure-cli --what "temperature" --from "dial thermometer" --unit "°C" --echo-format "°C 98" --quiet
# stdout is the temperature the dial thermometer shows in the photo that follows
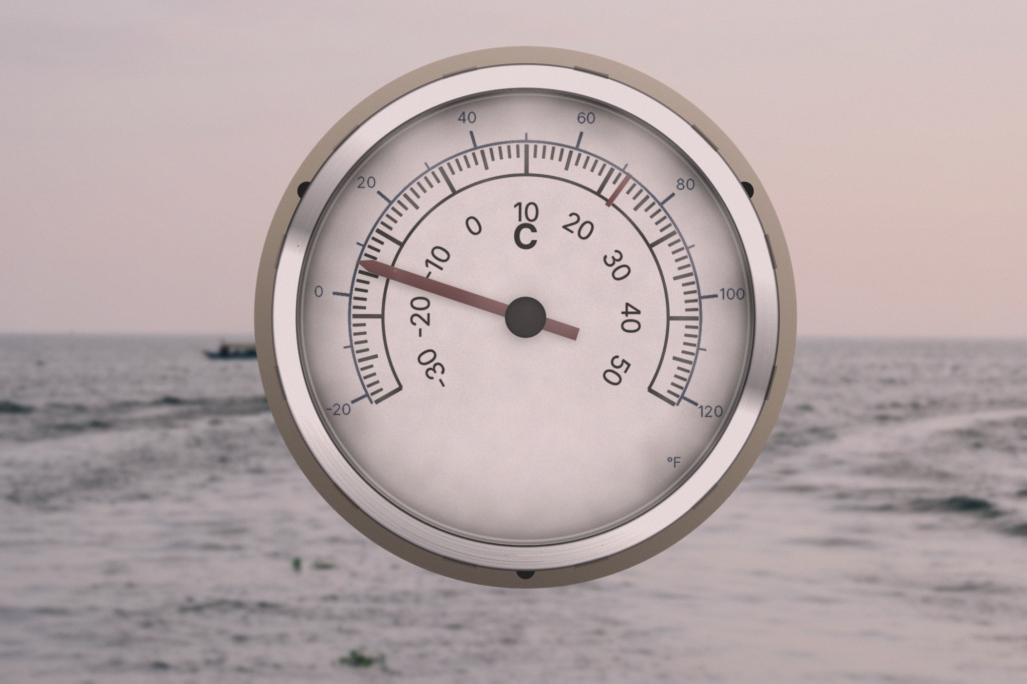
°C -14
